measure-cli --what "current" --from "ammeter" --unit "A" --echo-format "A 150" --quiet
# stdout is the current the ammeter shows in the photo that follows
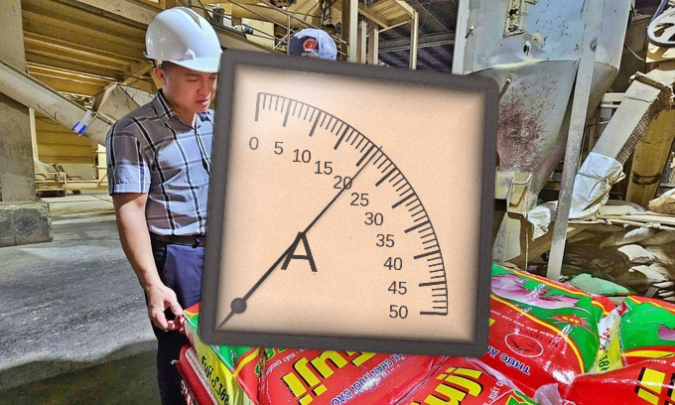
A 21
